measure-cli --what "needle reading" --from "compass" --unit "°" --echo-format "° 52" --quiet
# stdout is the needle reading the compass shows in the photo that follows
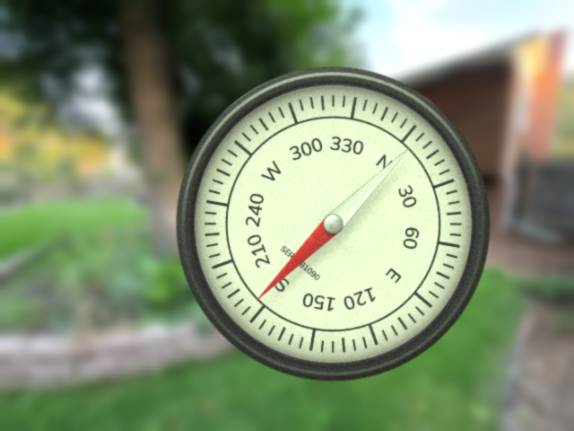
° 185
